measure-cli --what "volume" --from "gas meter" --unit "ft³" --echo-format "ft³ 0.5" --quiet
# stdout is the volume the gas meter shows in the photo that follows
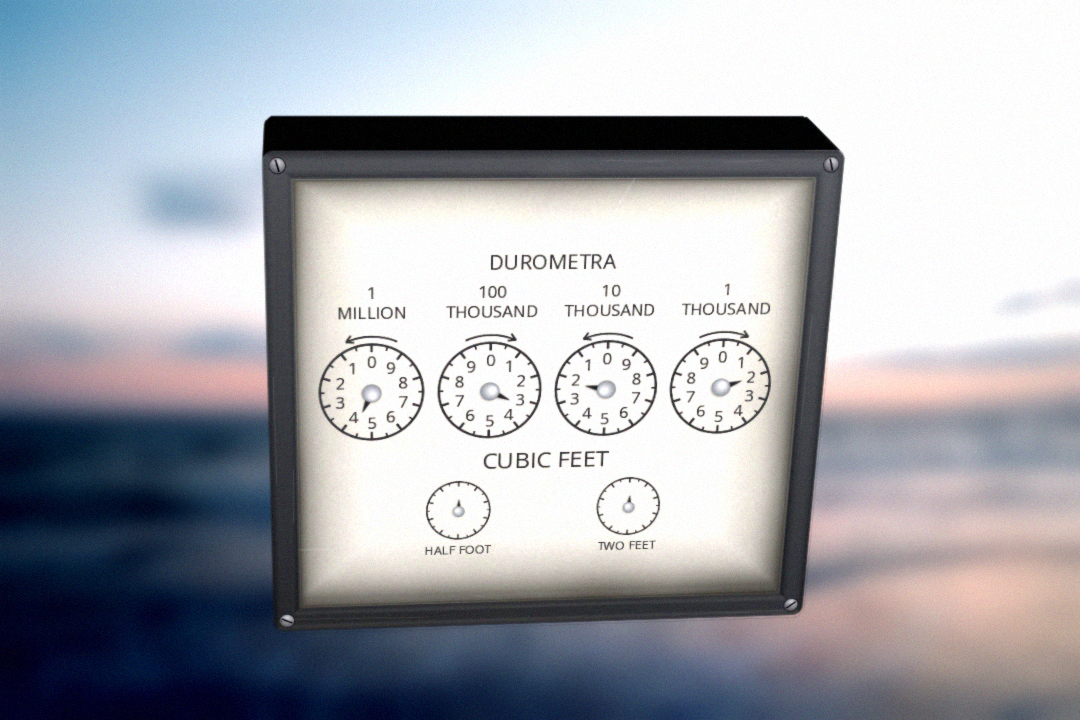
ft³ 432200
